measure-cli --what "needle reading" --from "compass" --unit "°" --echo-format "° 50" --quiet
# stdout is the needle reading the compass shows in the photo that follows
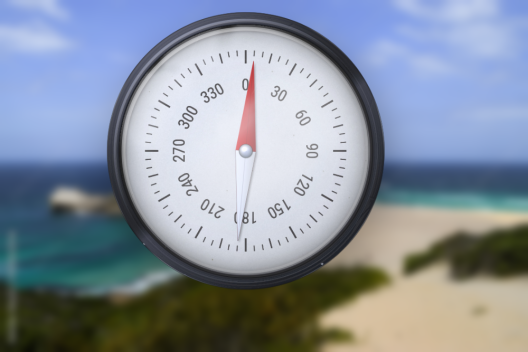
° 5
